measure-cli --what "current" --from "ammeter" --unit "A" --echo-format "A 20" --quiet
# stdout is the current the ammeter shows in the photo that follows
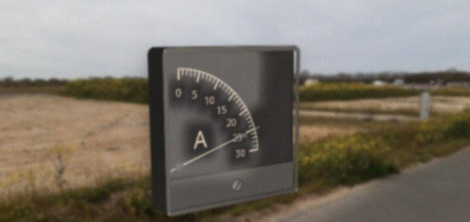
A 25
